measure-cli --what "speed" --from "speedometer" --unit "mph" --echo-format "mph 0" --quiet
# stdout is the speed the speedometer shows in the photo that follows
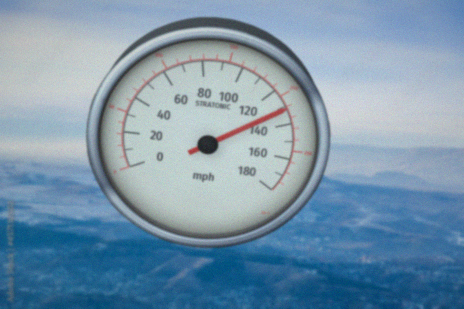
mph 130
